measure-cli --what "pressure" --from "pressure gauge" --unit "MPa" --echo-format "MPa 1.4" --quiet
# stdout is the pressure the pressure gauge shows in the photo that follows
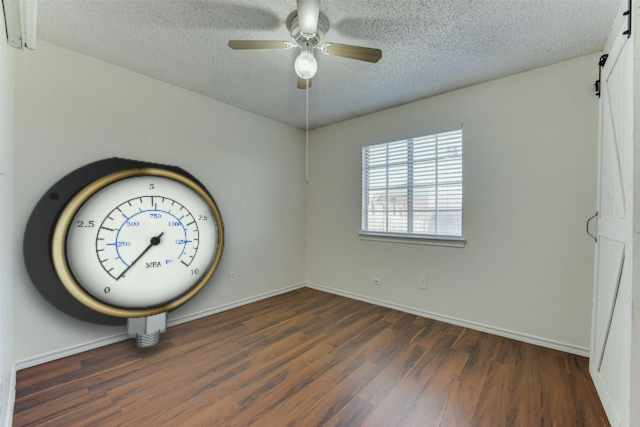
MPa 0
